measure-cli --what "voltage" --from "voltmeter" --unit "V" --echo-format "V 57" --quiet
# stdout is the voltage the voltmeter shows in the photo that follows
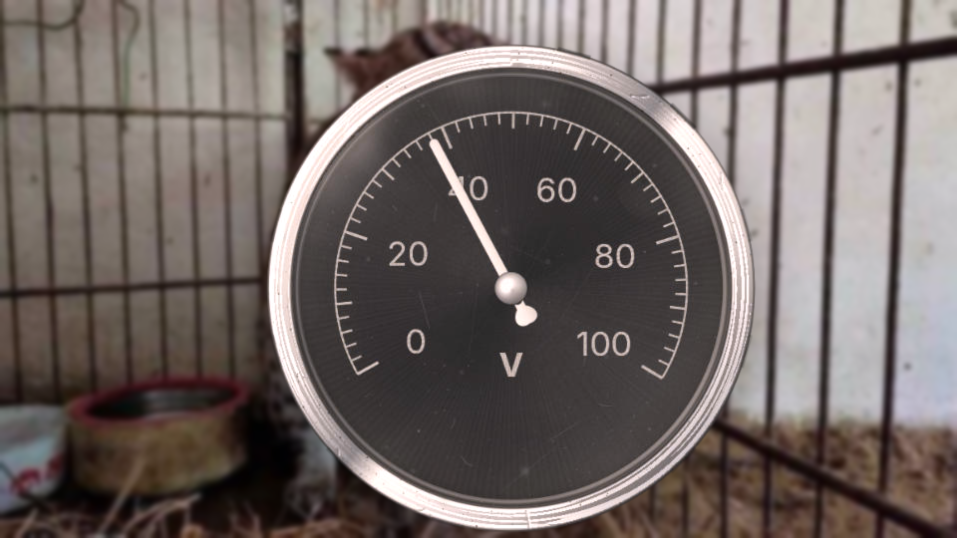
V 38
